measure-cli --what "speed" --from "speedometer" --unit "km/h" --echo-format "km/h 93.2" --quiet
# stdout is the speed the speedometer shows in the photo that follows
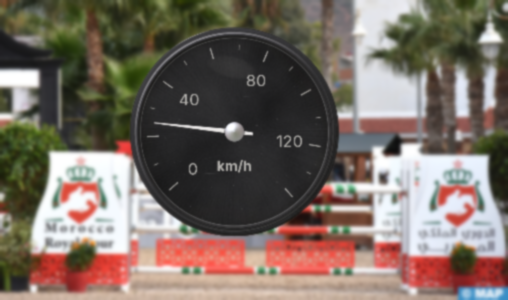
km/h 25
